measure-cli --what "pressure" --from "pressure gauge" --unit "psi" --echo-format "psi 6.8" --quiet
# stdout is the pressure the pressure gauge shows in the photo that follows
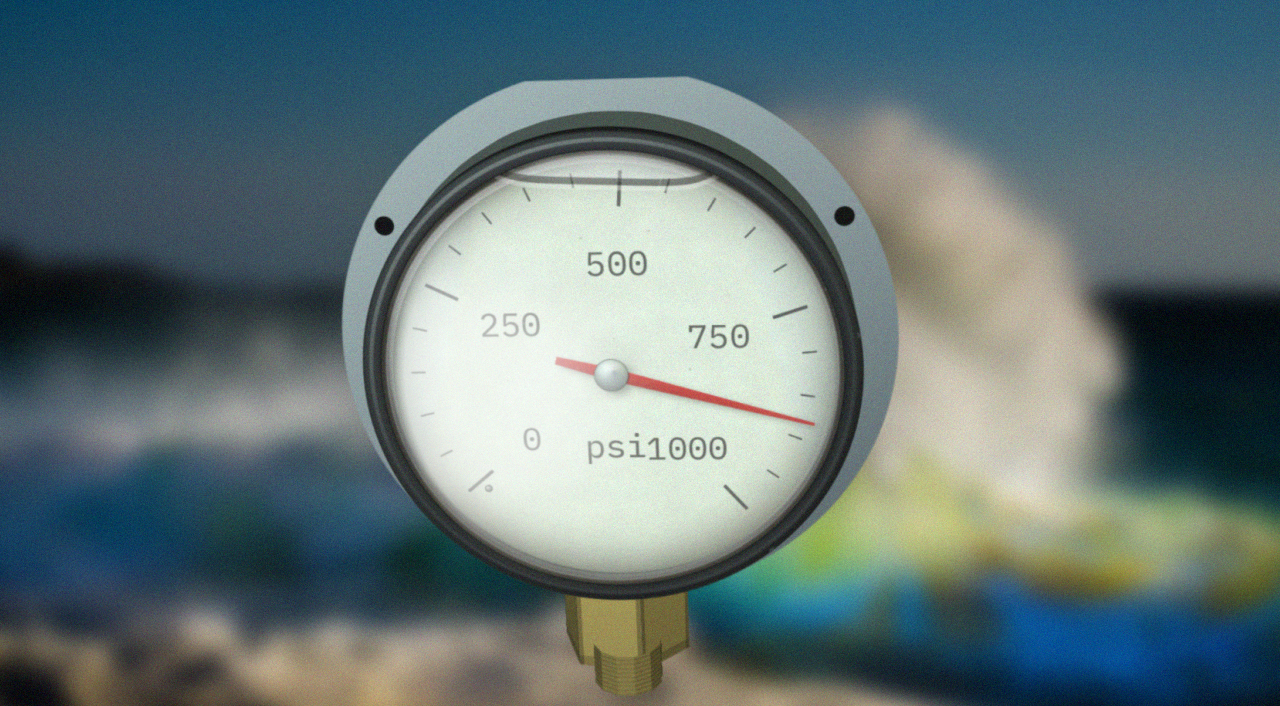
psi 875
